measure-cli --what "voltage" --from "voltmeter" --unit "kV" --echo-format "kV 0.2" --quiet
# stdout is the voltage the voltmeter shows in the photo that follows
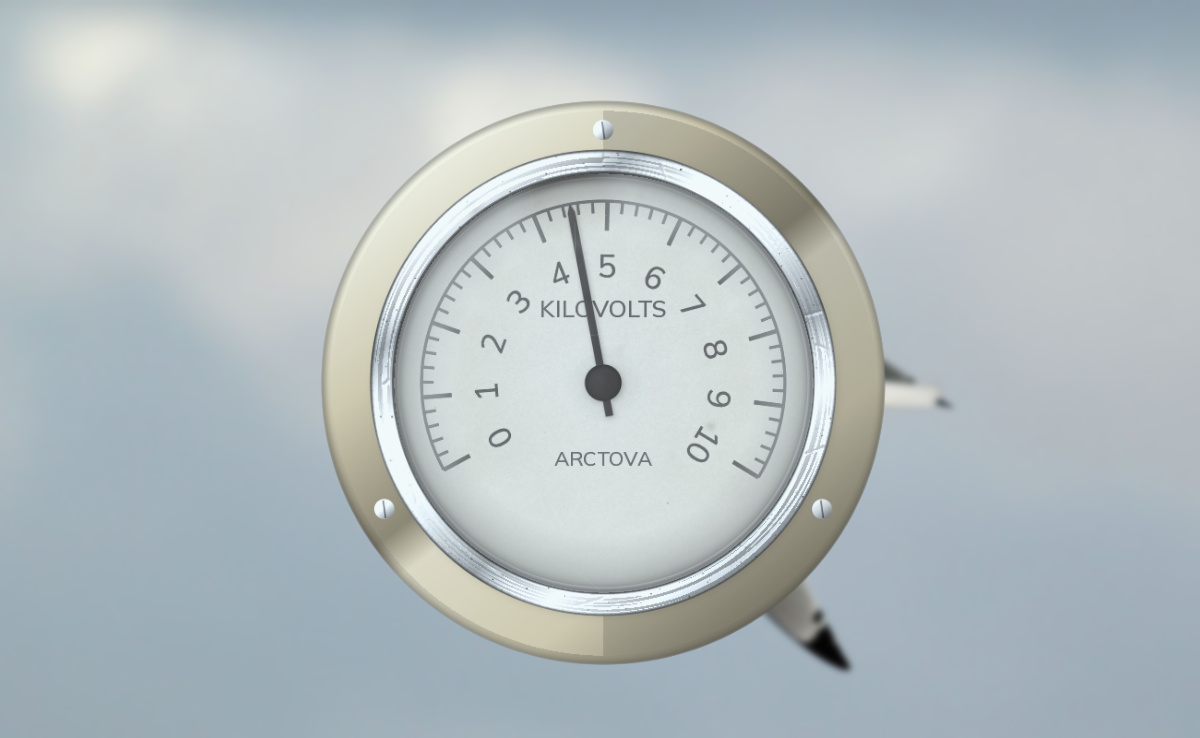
kV 4.5
